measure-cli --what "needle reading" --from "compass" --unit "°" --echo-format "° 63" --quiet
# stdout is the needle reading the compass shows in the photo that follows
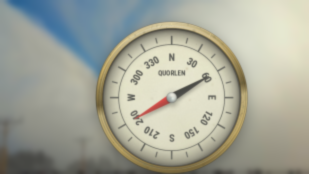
° 240
